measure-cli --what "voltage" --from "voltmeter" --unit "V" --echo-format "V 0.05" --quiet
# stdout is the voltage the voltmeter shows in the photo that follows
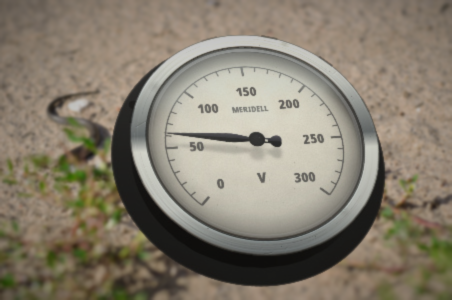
V 60
